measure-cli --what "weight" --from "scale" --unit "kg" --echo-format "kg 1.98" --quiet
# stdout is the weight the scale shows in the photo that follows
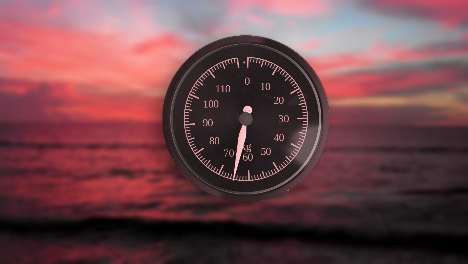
kg 65
